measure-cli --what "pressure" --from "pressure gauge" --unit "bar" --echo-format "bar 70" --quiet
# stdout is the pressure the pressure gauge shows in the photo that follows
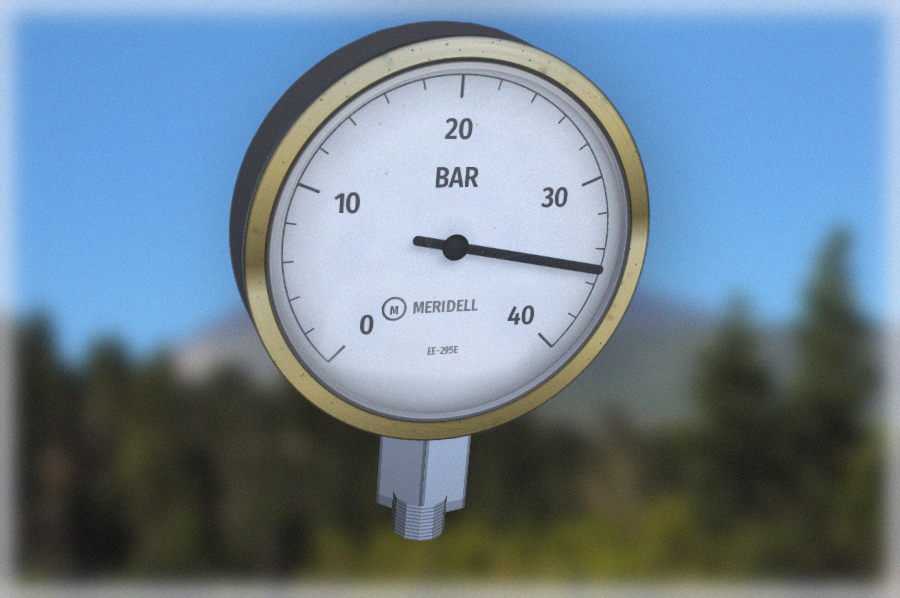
bar 35
